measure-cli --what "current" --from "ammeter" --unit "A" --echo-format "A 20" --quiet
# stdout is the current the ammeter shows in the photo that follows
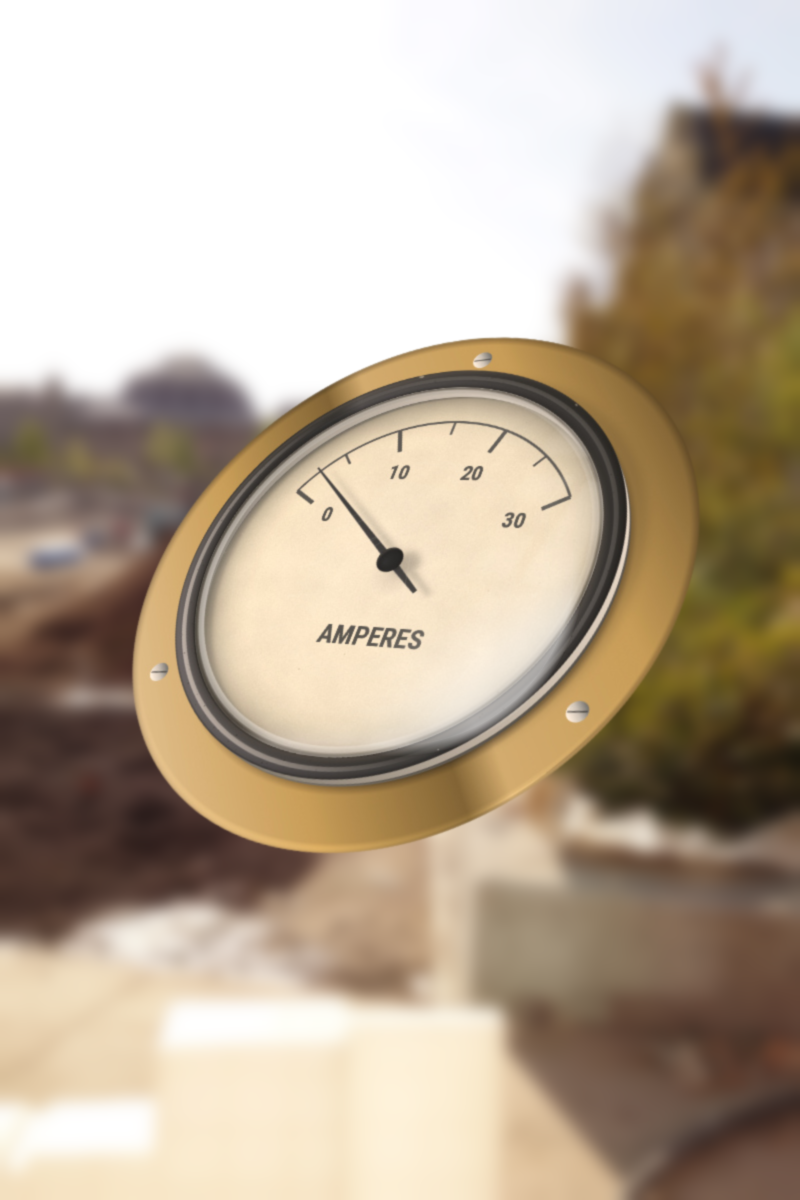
A 2.5
